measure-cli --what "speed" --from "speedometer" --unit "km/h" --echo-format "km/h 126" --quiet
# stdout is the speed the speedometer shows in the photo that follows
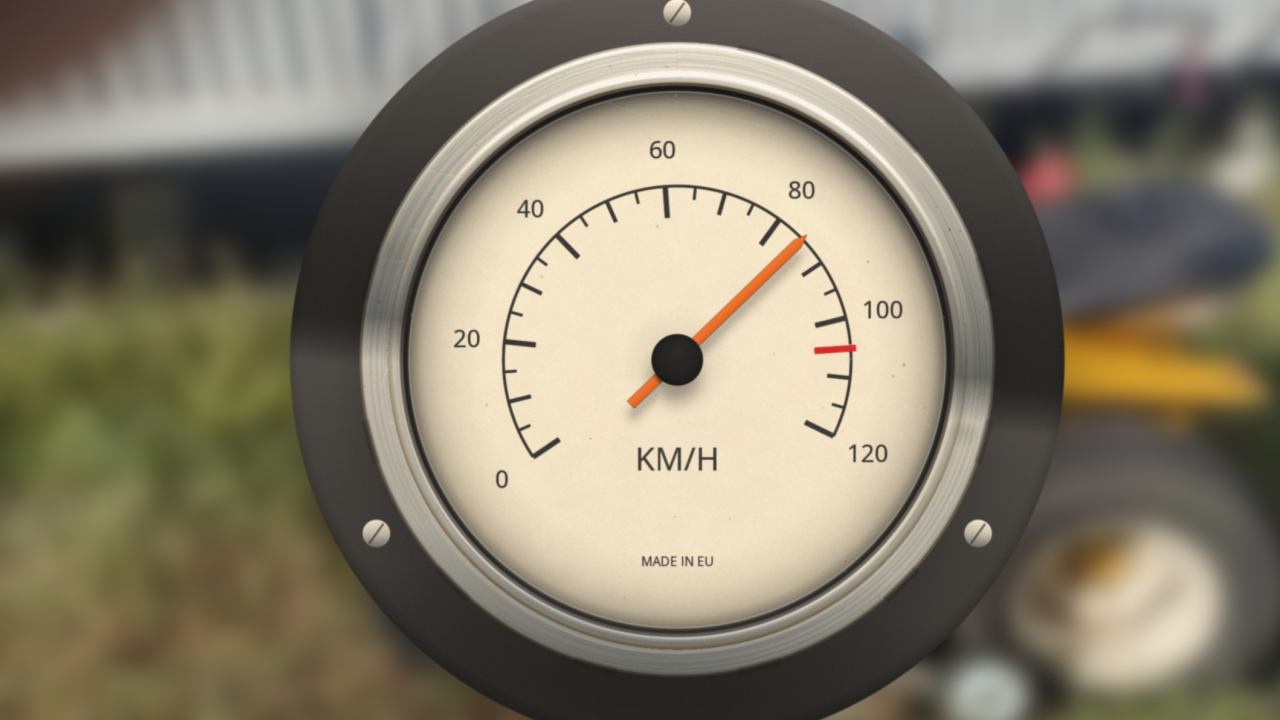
km/h 85
